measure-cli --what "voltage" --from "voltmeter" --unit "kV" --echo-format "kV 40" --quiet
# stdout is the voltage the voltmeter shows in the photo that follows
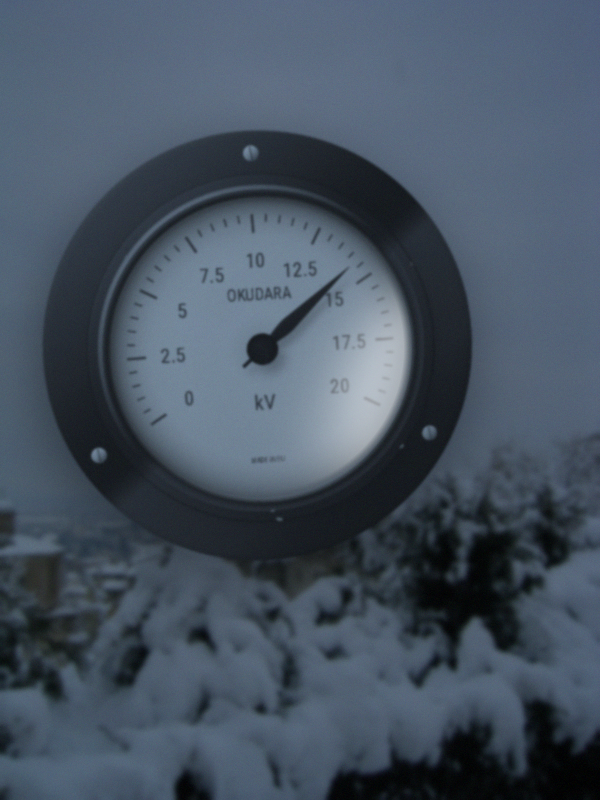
kV 14.25
